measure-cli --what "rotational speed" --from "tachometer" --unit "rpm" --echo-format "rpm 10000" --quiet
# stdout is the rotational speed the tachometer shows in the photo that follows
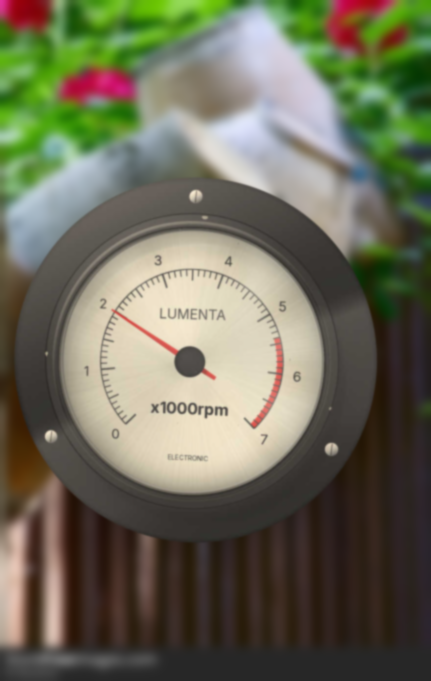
rpm 2000
